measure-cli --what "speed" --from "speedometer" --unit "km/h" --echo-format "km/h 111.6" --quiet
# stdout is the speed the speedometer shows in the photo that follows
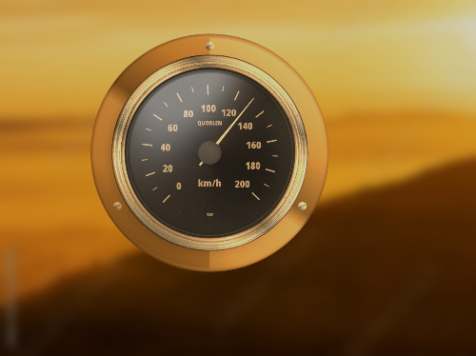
km/h 130
